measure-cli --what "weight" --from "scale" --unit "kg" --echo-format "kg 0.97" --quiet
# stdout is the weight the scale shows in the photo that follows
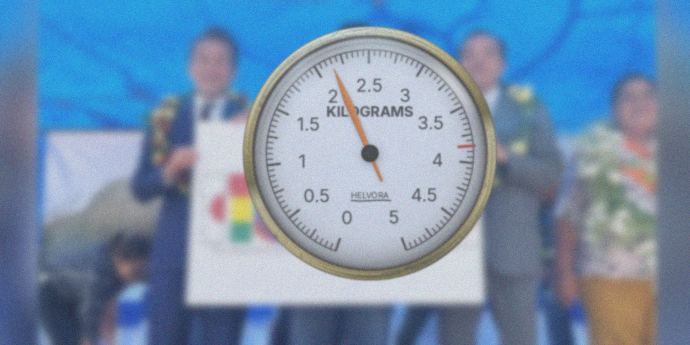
kg 2.15
